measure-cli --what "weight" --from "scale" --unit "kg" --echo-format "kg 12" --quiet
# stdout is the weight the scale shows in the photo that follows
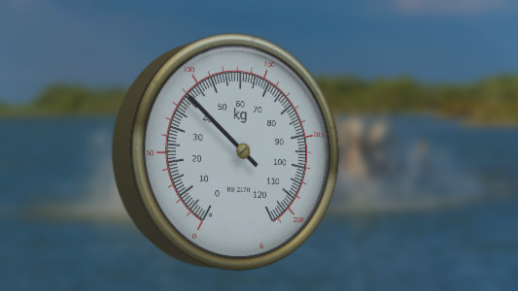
kg 40
